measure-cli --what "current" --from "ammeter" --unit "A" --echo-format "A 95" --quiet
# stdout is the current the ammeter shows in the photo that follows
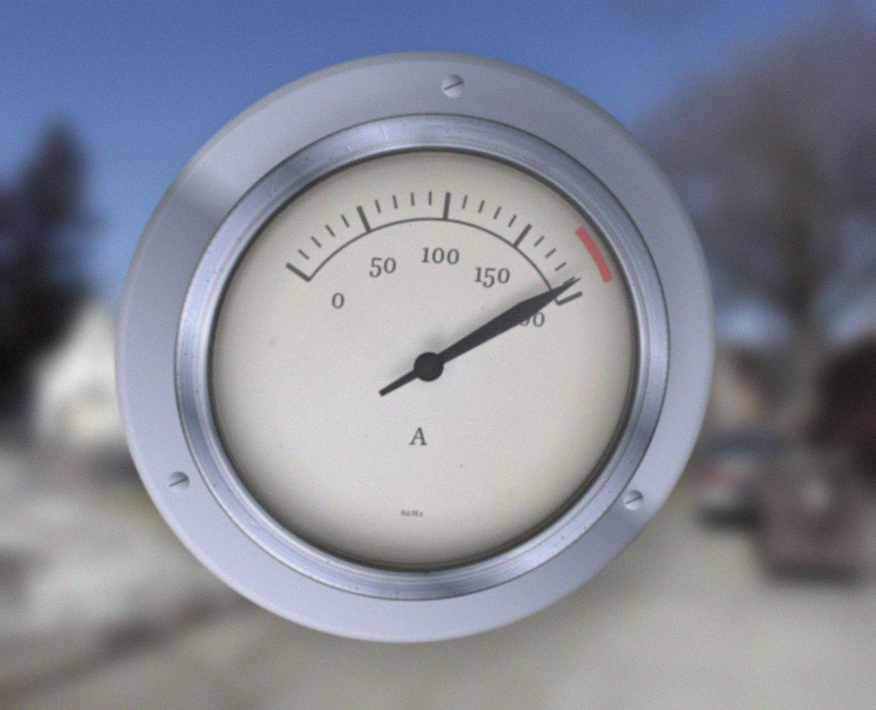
A 190
